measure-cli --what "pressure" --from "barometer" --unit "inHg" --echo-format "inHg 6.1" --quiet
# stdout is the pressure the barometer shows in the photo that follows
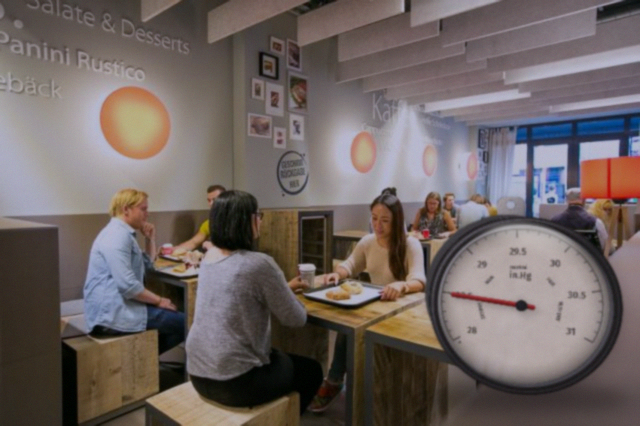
inHg 28.5
